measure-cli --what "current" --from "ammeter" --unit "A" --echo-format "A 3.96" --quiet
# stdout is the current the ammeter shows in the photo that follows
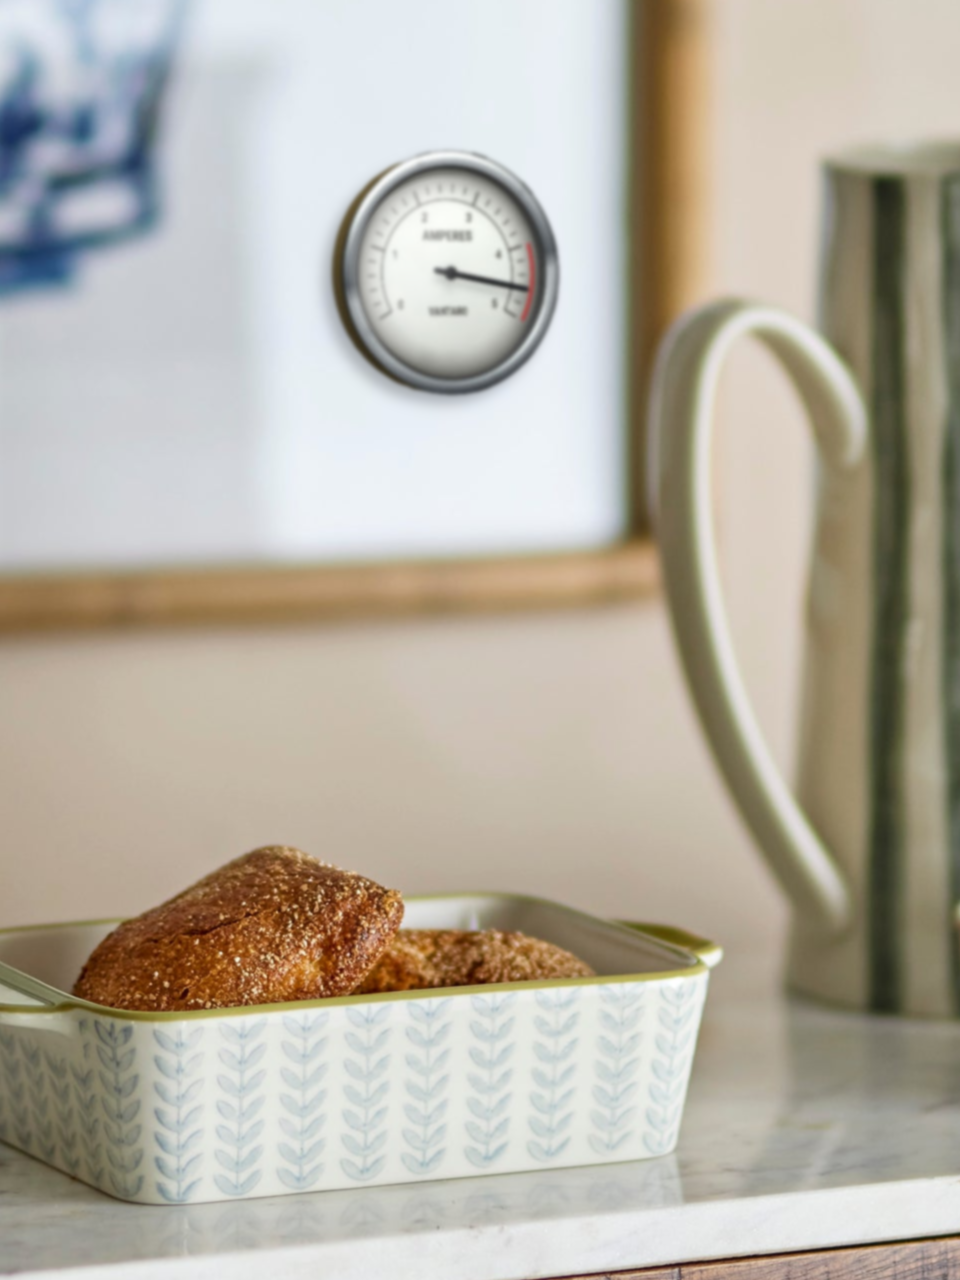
A 4.6
